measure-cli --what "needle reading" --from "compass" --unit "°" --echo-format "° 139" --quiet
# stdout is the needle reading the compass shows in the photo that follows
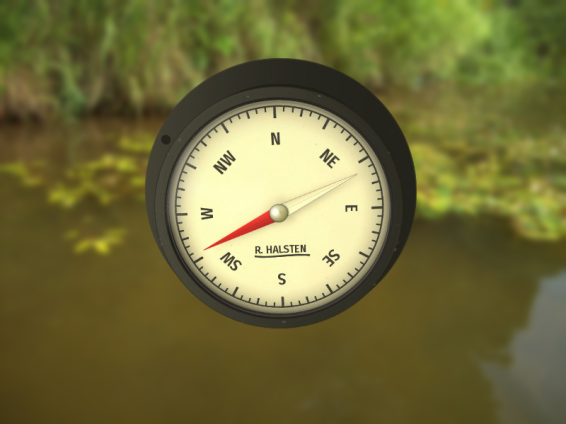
° 245
